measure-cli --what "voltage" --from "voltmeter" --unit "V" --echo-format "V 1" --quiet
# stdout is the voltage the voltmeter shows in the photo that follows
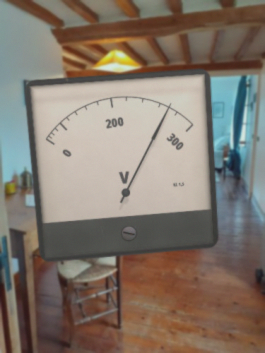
V 270
